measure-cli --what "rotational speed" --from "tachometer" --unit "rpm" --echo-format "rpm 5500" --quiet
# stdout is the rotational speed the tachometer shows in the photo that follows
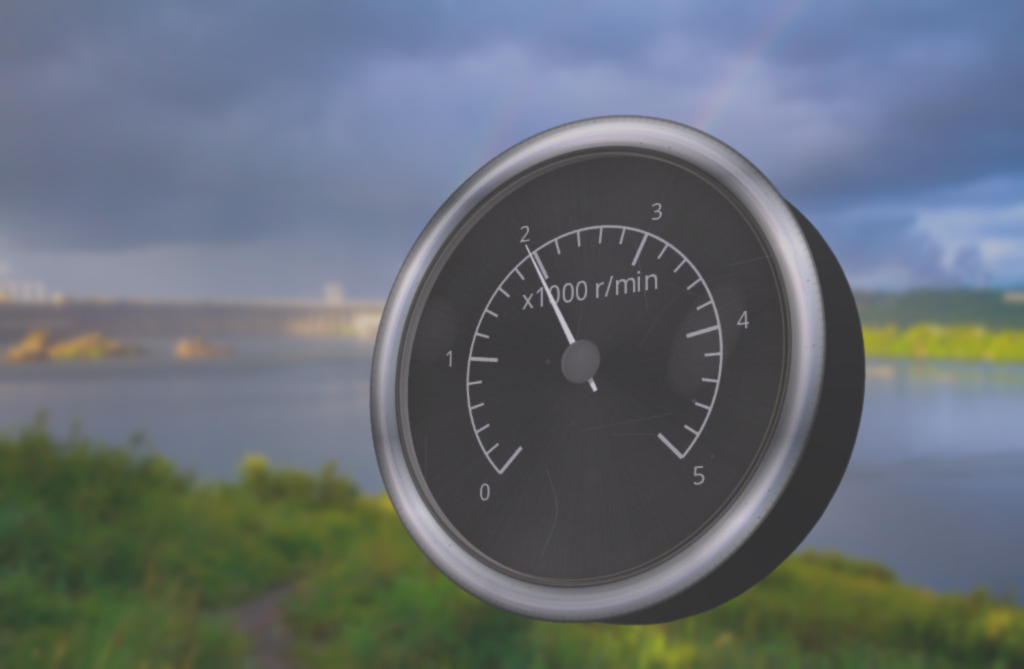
rpm 2000
